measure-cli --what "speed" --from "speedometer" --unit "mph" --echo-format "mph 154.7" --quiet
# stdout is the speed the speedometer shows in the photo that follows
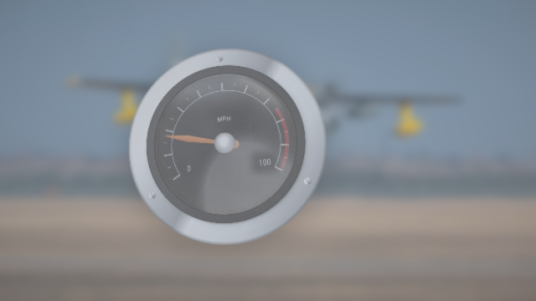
mph 17.5
